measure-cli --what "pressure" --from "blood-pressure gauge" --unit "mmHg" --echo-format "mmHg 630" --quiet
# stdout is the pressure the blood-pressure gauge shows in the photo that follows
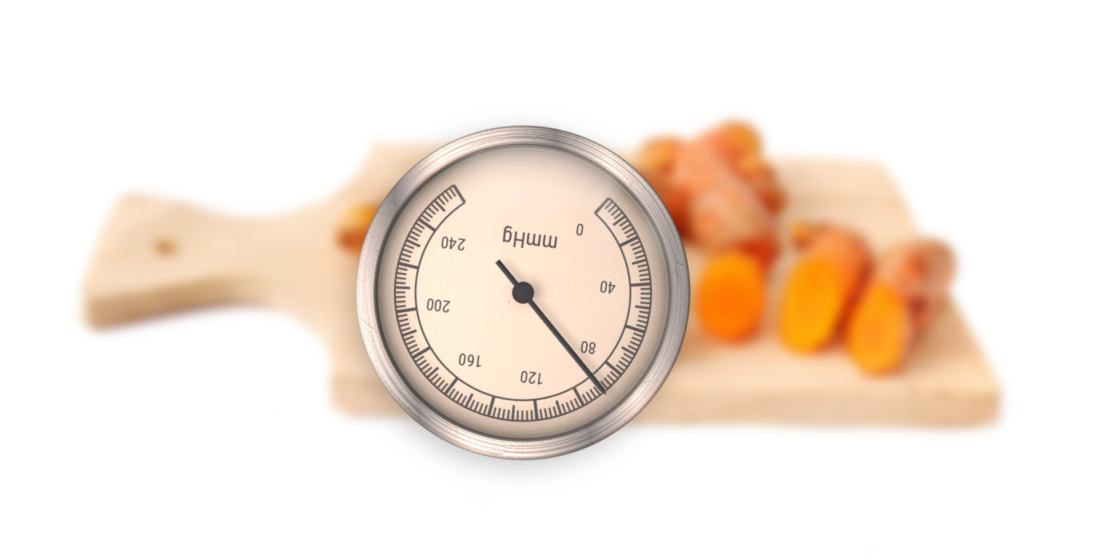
mmHg 90
